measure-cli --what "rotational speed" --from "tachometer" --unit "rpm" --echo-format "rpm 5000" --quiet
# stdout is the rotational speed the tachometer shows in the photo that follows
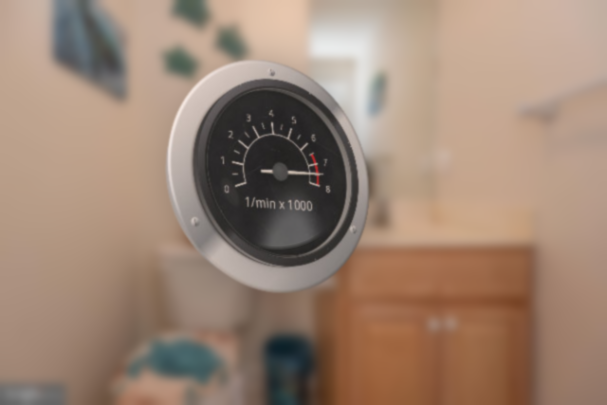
rpm 7500
